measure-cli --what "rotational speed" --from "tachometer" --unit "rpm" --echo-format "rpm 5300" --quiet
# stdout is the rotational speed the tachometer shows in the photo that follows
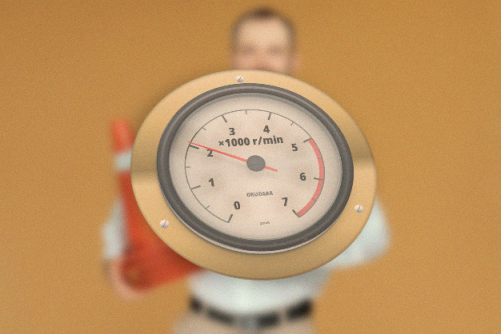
rpm 2000
